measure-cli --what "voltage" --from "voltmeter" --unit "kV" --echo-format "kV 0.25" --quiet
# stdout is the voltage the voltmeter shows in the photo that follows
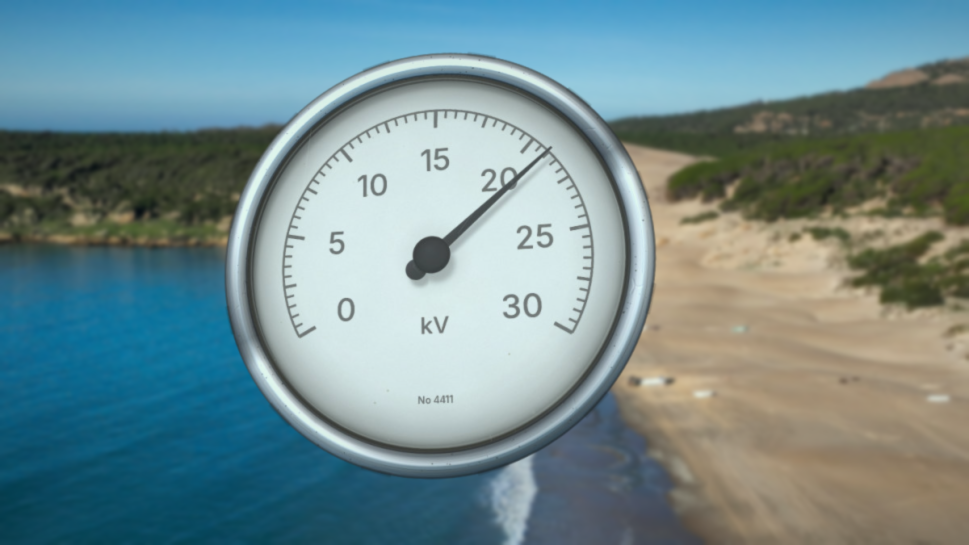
kV 21
